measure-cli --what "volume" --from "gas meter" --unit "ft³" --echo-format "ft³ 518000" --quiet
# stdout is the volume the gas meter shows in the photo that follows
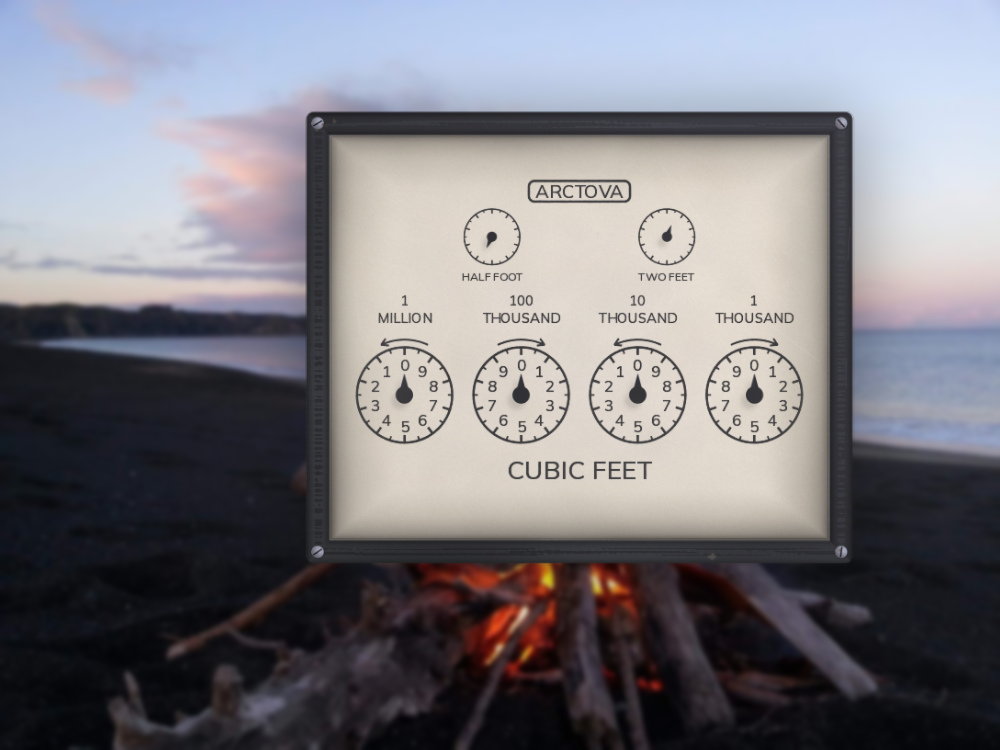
ft³ 0
